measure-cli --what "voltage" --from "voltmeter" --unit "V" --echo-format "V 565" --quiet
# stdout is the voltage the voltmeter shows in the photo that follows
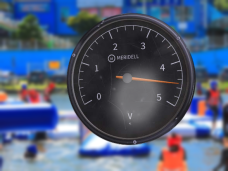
V 4.5
